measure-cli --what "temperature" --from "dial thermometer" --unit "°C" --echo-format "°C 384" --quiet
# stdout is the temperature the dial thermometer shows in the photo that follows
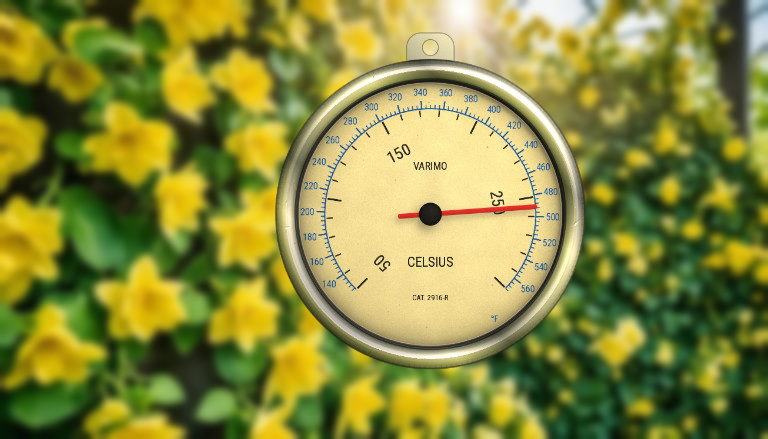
°C 255
